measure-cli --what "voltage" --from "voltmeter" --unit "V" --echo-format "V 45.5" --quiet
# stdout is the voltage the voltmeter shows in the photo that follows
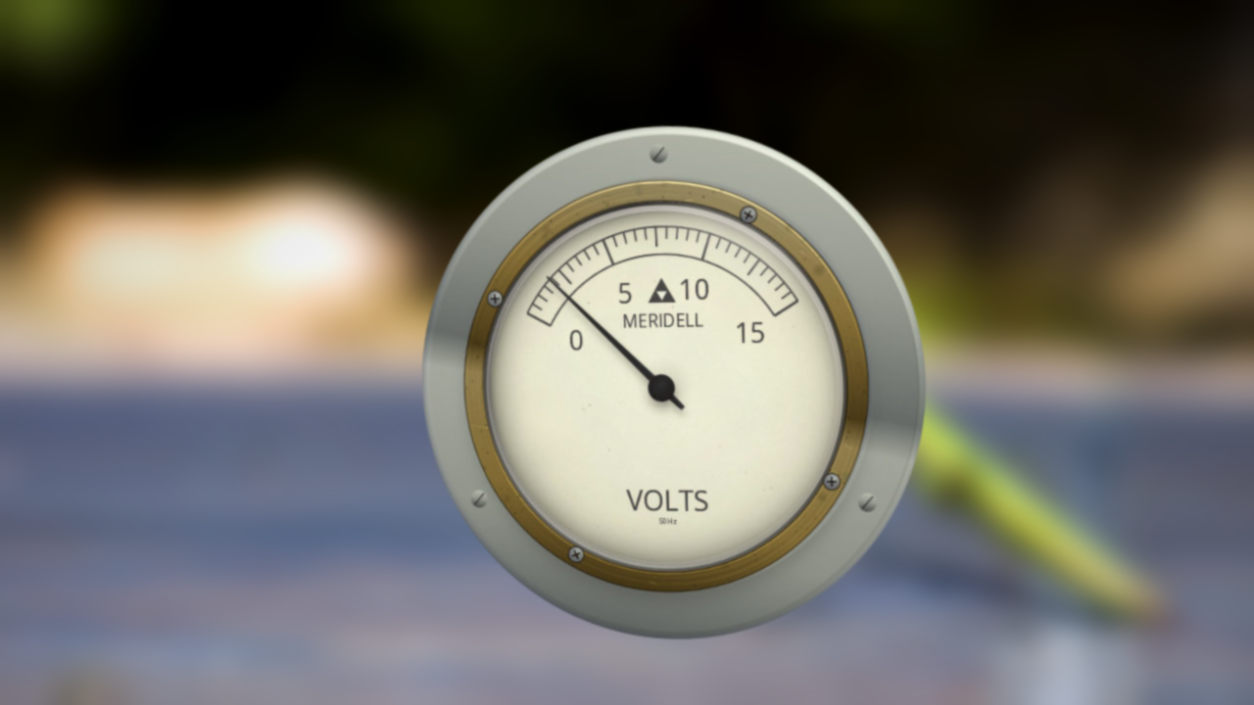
V 2
